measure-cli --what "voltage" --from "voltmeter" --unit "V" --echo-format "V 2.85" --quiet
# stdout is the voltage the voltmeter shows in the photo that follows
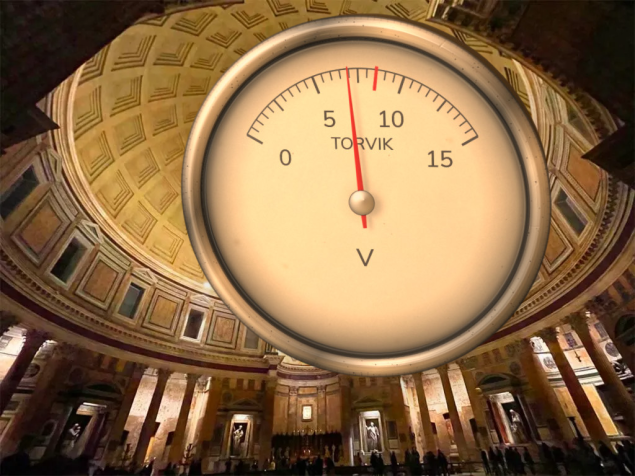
V 7
